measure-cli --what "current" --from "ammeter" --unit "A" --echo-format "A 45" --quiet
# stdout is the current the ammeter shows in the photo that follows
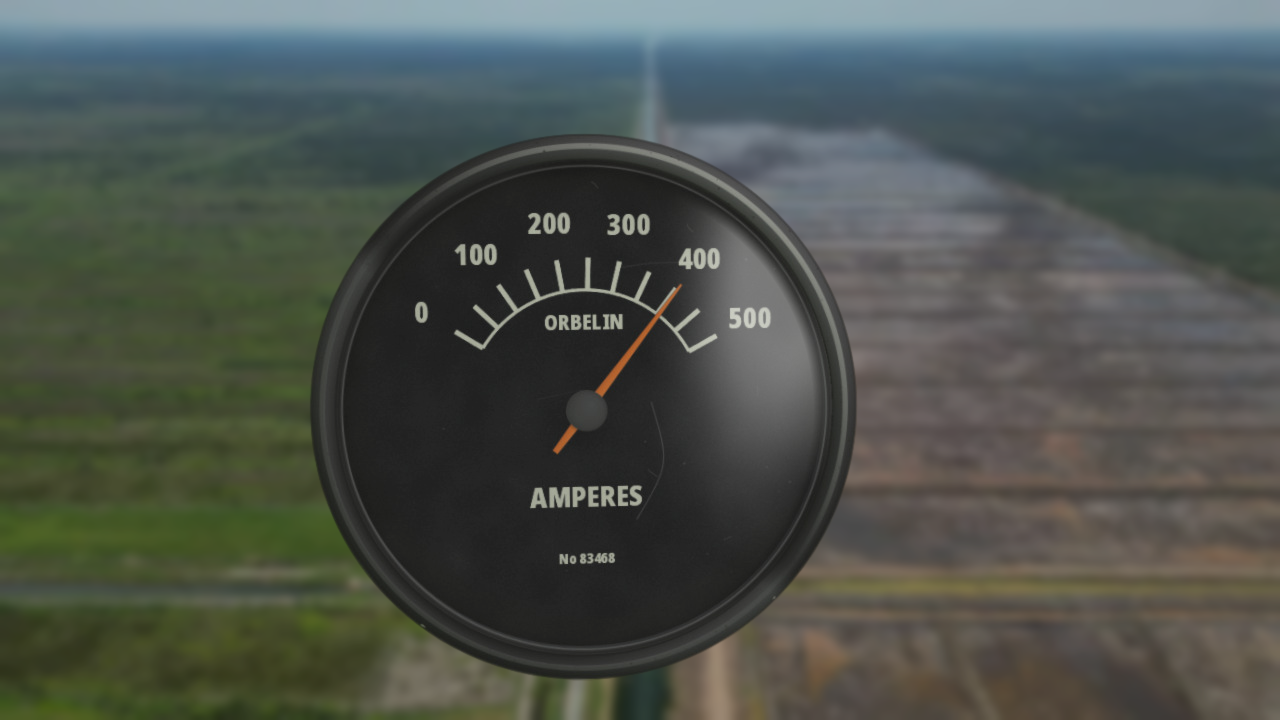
A 400
